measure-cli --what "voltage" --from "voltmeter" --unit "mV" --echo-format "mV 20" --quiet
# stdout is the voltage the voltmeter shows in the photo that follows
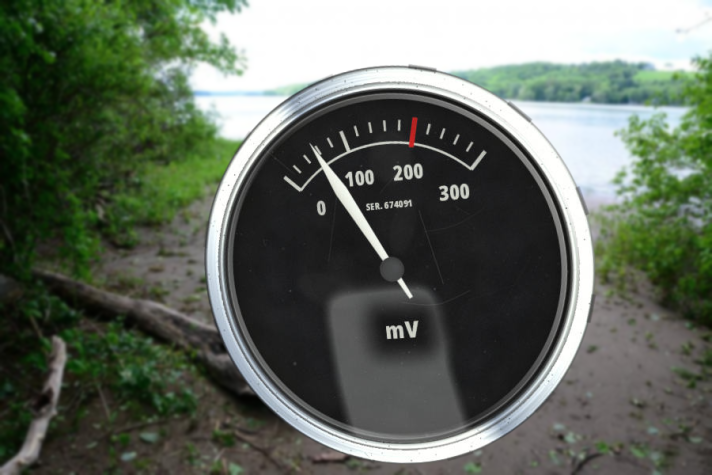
mV 60
